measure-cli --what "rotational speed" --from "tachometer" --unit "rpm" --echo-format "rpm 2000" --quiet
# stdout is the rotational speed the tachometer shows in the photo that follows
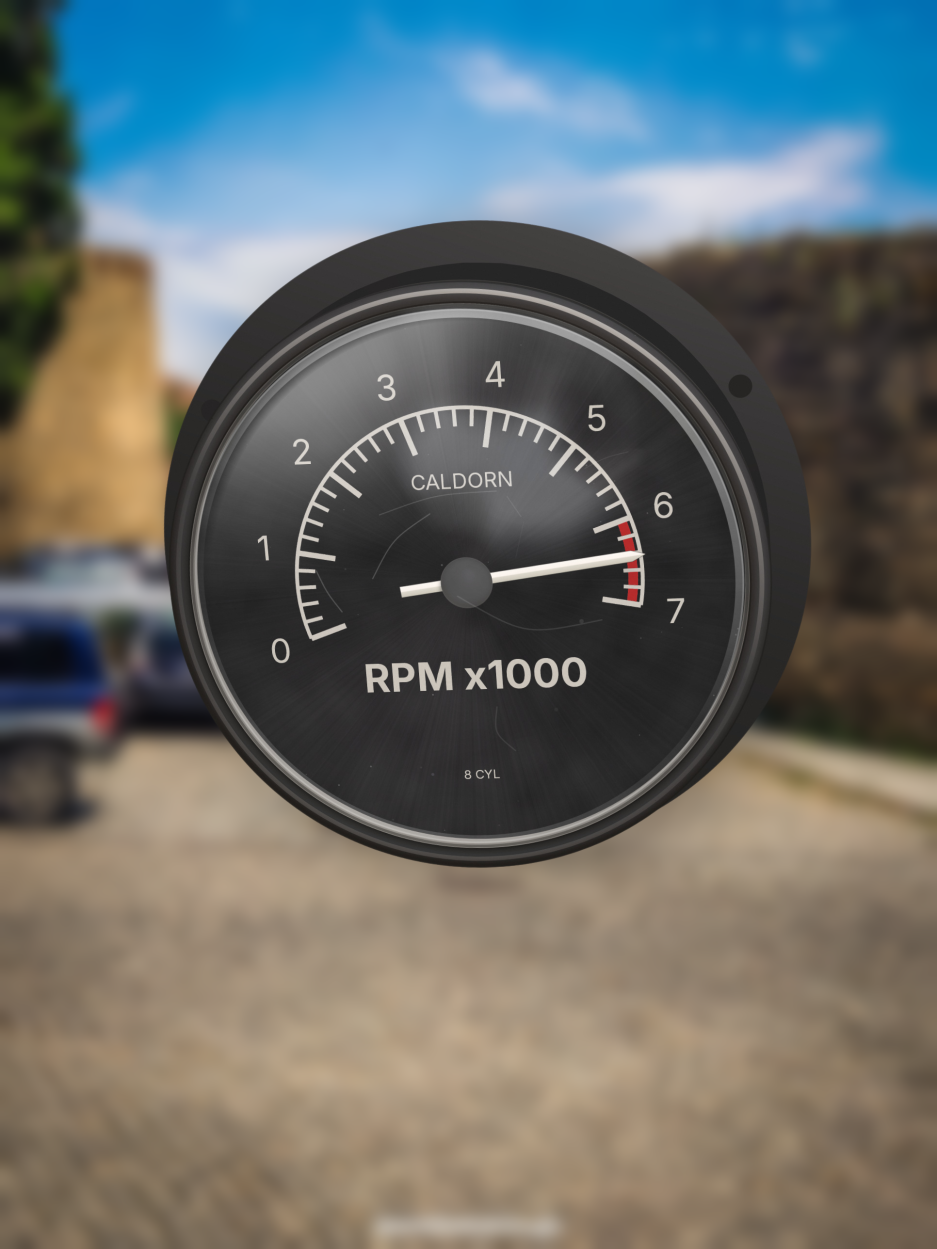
rpm 6400
